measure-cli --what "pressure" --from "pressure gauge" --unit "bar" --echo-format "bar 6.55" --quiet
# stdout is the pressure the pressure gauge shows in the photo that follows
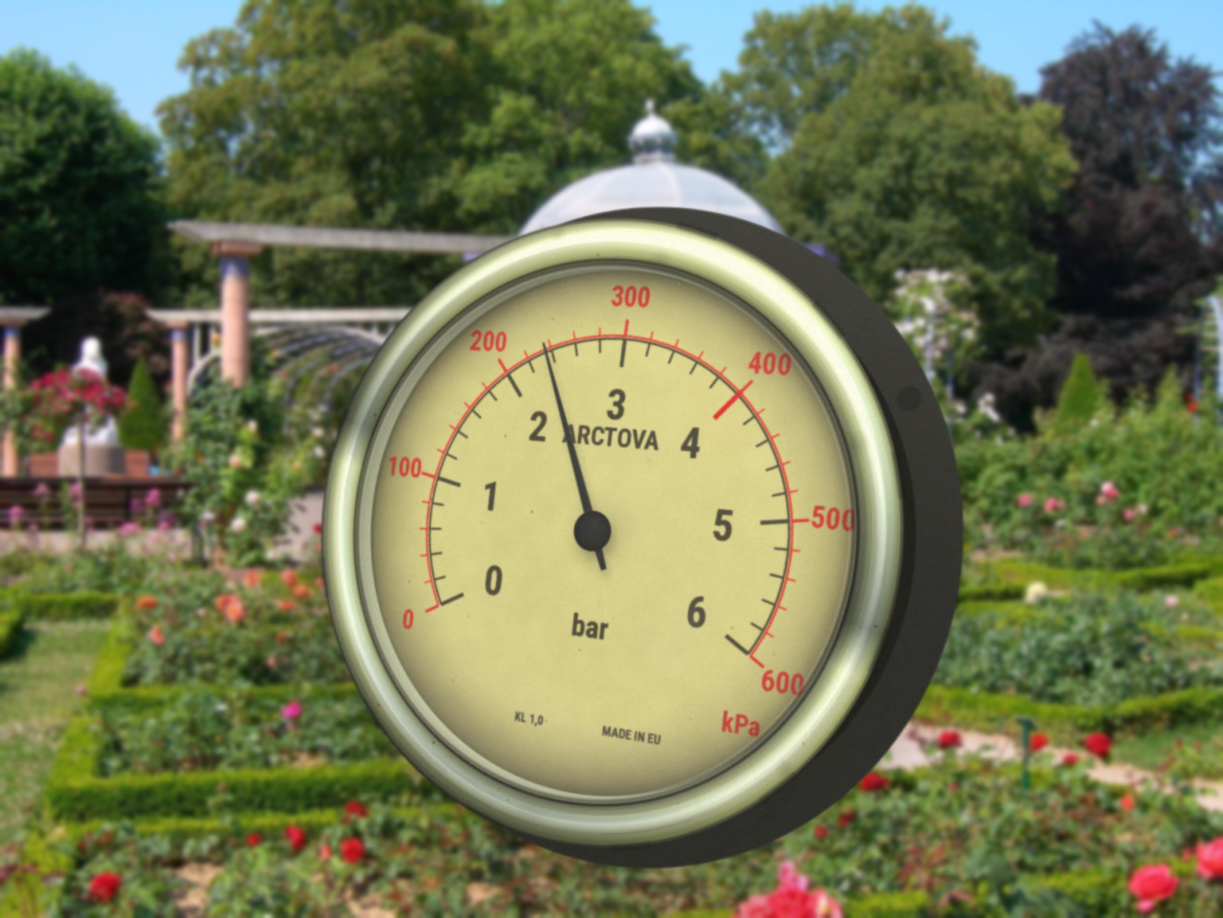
bar 2.4
